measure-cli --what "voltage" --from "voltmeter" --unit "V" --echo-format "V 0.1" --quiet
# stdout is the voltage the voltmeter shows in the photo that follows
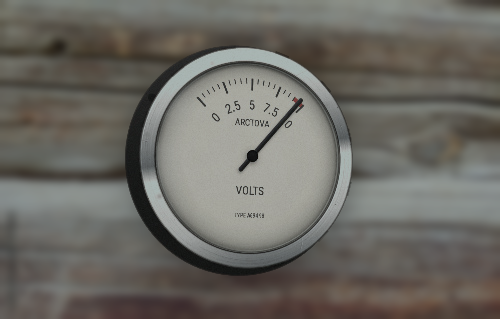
V 9.5
